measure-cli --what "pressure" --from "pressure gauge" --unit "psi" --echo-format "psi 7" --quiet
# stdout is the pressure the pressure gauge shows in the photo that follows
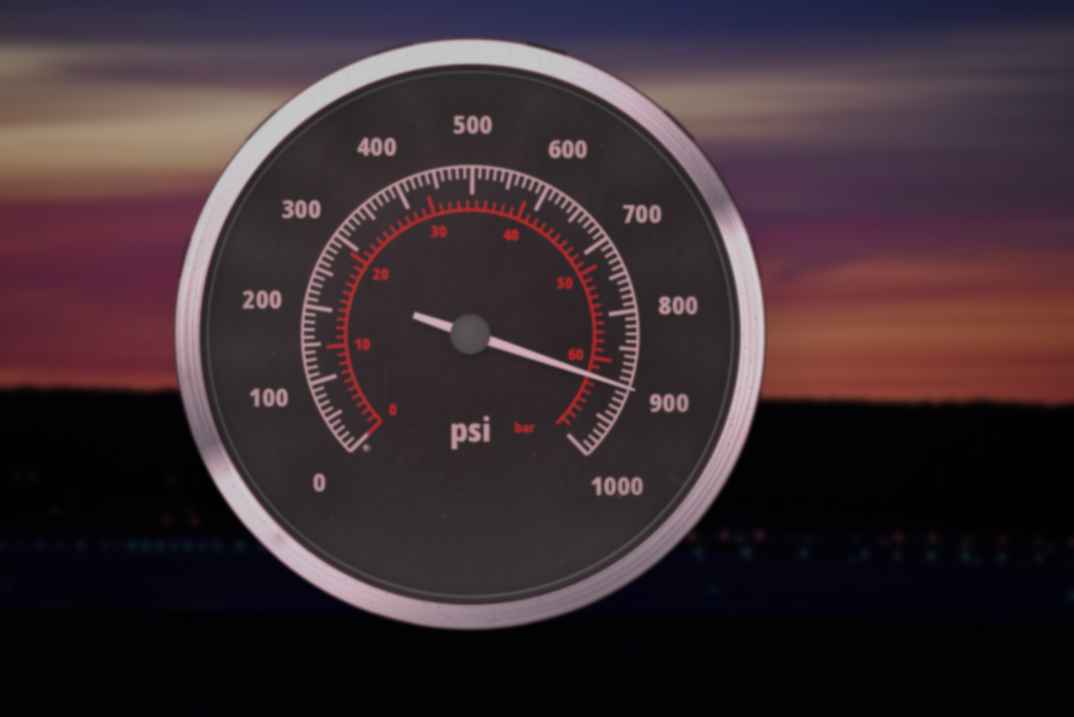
psi 900
